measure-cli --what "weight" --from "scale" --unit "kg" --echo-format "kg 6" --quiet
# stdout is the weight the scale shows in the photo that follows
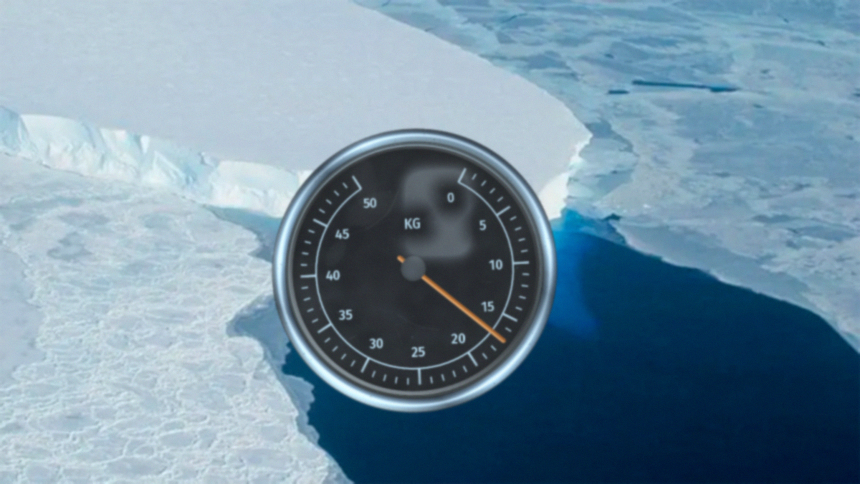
kg 17
